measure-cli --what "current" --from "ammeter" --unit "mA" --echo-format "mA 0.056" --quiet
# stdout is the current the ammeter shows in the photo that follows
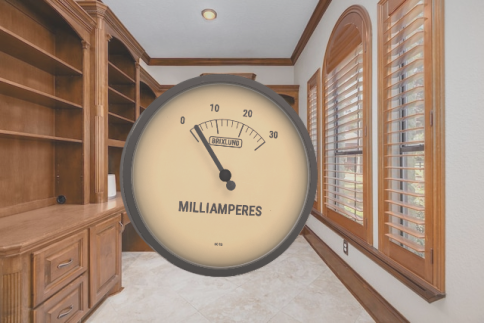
mA 2
